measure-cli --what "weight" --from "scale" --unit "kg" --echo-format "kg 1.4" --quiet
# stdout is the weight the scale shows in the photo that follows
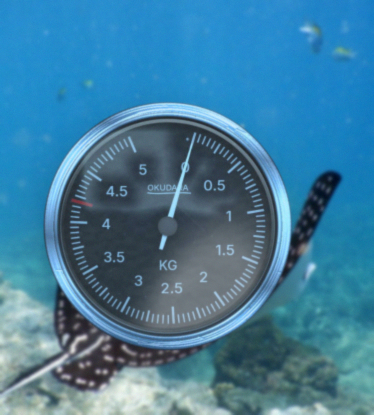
kg 0
